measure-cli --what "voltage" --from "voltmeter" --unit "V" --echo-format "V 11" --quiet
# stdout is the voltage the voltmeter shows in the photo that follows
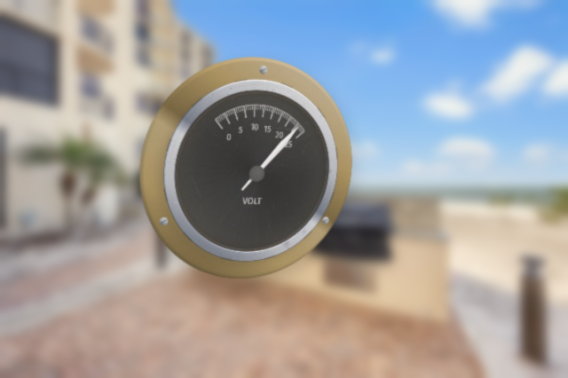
V 22.5
